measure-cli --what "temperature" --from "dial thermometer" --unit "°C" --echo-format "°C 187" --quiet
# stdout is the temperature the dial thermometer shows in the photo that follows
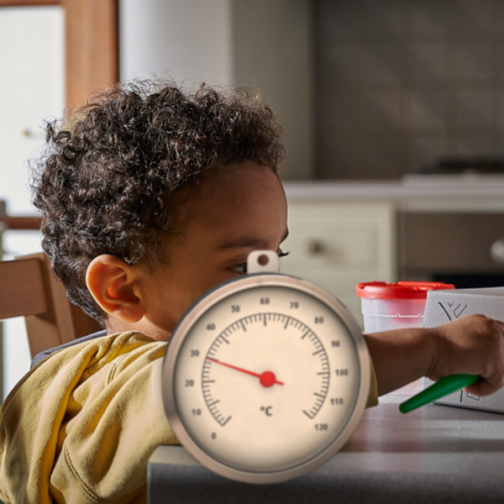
°C 30
